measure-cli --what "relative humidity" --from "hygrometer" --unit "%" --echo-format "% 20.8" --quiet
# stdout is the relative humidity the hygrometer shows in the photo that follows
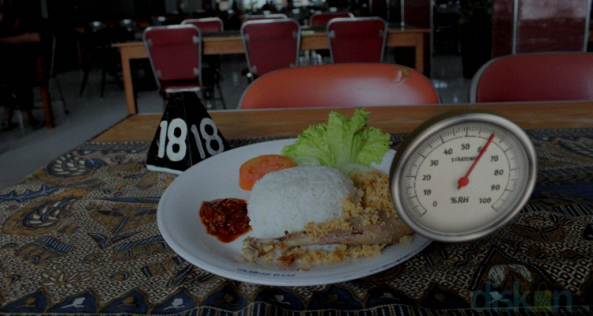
% 60
